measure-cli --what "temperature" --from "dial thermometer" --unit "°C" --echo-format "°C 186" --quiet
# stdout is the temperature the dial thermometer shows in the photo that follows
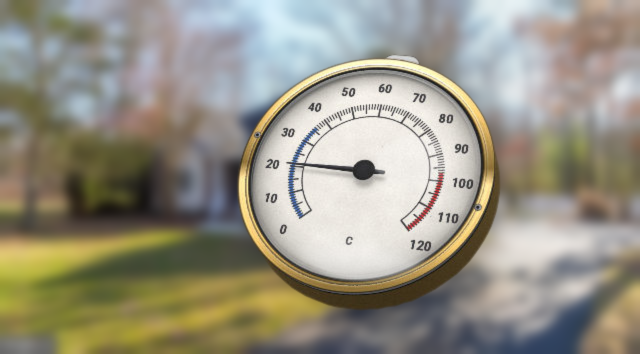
°C 20
